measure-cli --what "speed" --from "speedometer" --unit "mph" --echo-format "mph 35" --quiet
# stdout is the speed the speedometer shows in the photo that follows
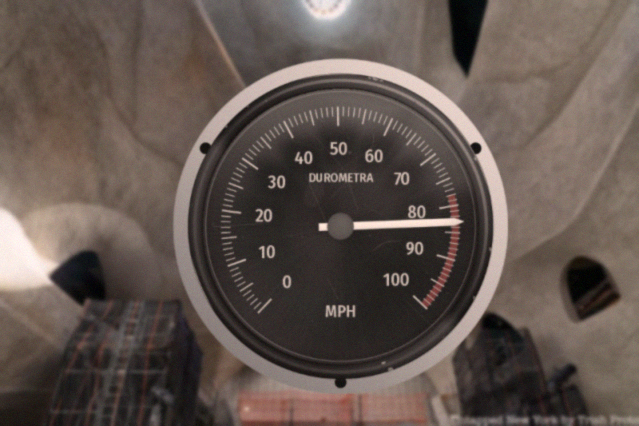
mph 83
